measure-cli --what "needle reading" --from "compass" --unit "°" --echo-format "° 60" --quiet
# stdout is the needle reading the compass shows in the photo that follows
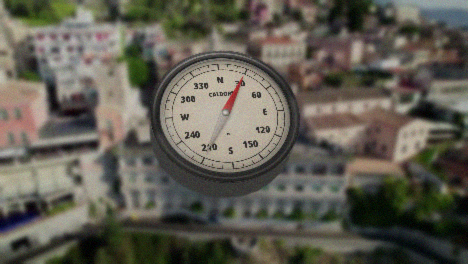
° 30
